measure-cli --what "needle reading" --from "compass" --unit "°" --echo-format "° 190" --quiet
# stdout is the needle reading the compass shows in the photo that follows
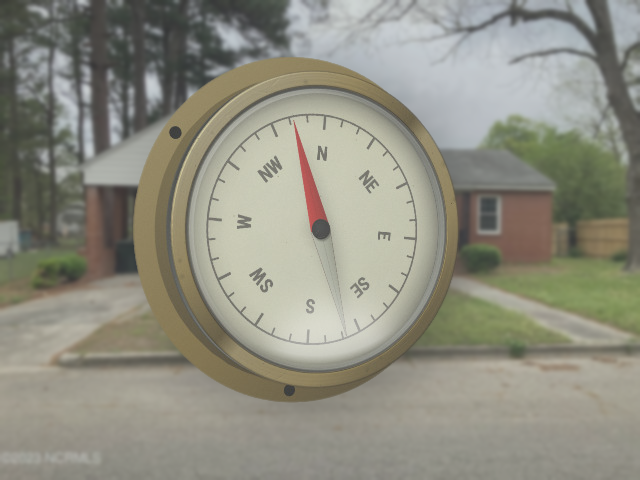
° 340
